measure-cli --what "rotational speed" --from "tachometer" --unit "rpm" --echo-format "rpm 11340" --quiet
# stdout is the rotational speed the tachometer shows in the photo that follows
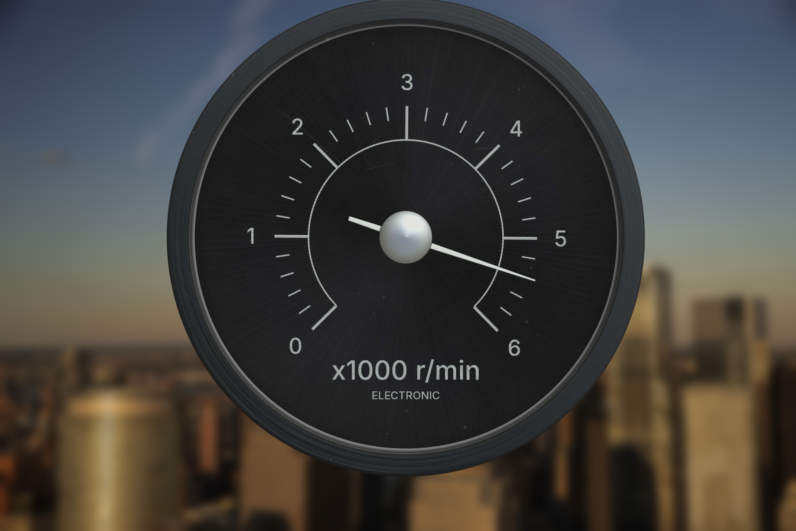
rpm 5400
